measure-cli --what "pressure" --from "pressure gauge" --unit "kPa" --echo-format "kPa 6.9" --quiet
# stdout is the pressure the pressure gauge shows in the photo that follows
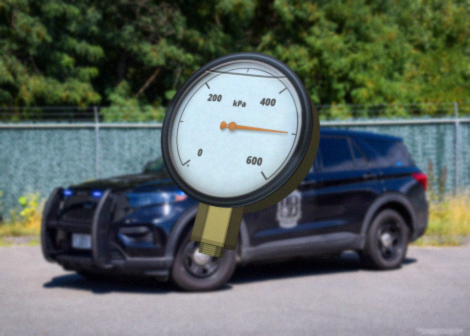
kPa 500
